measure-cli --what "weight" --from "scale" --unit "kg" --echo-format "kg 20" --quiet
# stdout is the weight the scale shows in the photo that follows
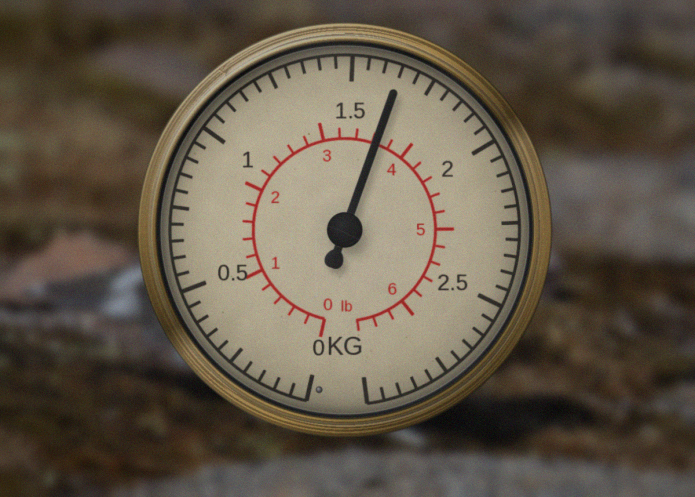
kg 1.65
